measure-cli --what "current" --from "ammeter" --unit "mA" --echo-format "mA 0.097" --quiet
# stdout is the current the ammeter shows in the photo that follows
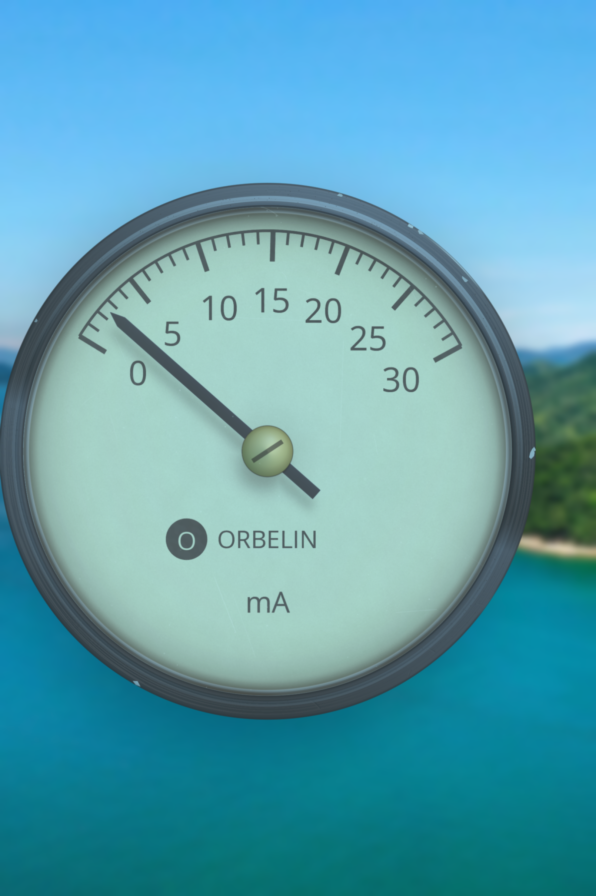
mA 2.5
